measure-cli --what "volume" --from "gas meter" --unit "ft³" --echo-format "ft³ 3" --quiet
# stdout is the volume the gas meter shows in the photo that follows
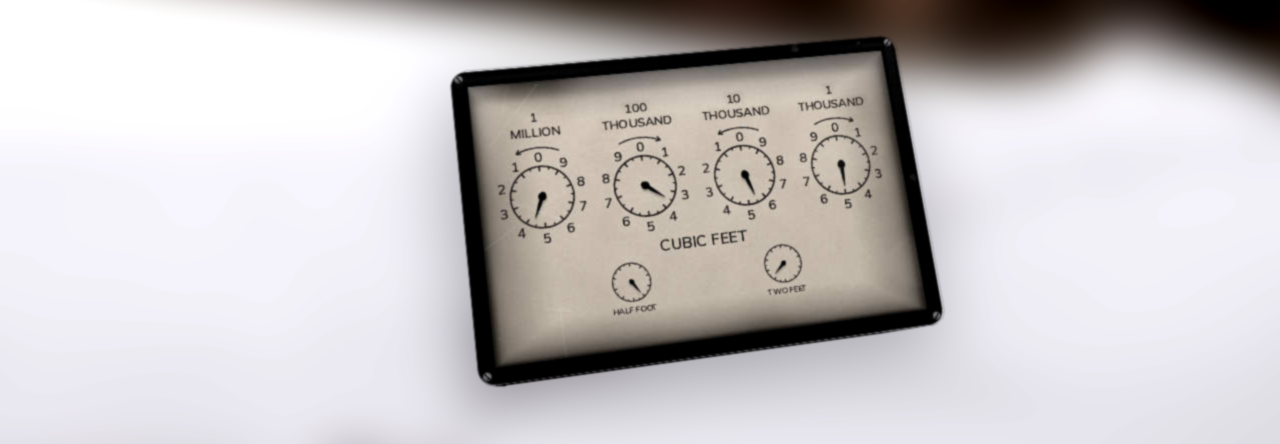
ft³ 435500
